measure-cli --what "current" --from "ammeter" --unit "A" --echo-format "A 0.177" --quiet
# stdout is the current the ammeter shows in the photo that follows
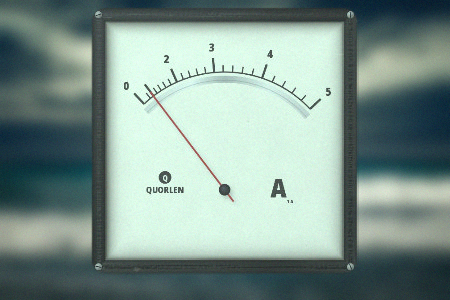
A 1
